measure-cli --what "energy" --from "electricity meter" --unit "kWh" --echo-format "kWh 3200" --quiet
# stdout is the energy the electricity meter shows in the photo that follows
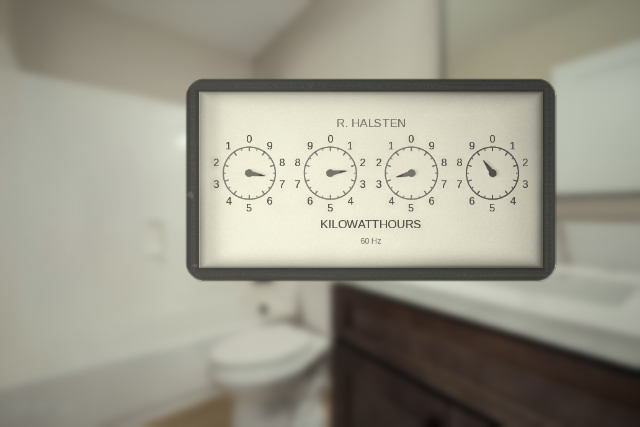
kWh 7229
